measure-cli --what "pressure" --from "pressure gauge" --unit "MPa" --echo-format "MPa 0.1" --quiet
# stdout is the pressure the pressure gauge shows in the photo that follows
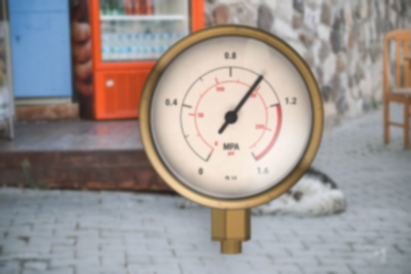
MPa 1
